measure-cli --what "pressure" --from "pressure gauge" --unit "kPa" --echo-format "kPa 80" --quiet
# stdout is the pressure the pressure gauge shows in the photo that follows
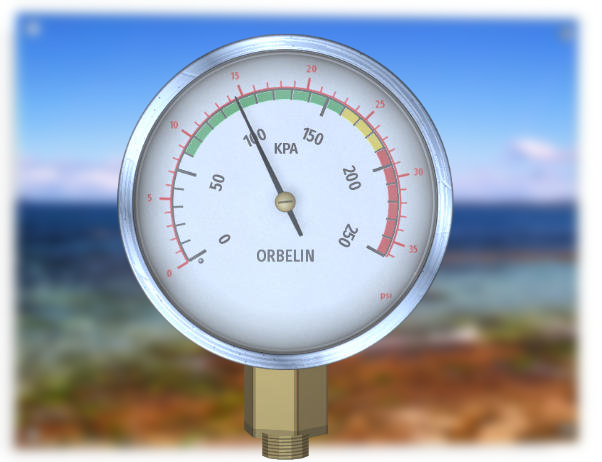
kPa 100
